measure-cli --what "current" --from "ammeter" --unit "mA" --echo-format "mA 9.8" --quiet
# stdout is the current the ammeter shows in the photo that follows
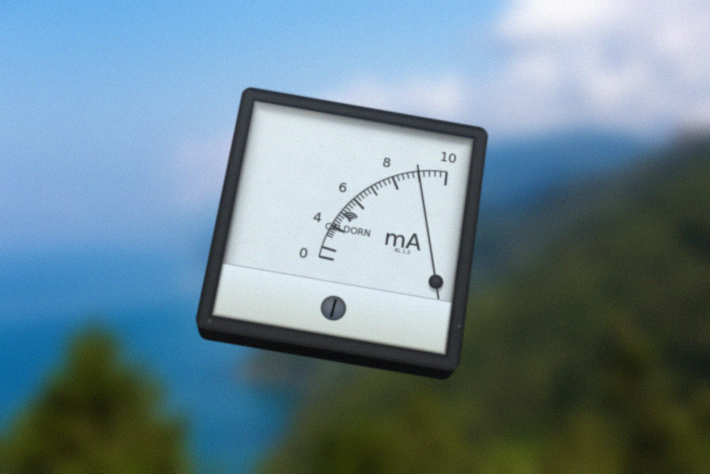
mA 9
